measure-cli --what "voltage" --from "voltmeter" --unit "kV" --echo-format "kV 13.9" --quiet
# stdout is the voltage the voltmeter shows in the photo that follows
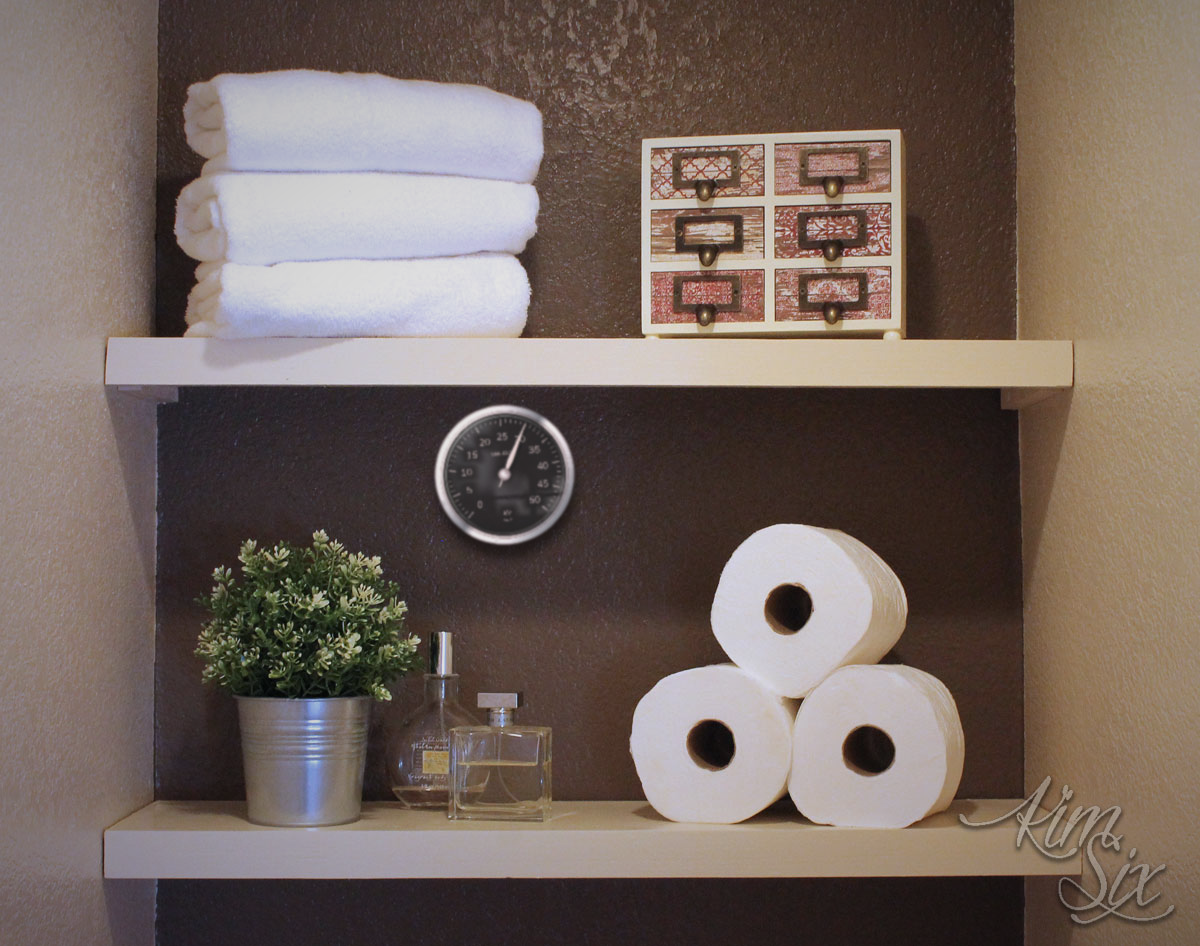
kV 30
